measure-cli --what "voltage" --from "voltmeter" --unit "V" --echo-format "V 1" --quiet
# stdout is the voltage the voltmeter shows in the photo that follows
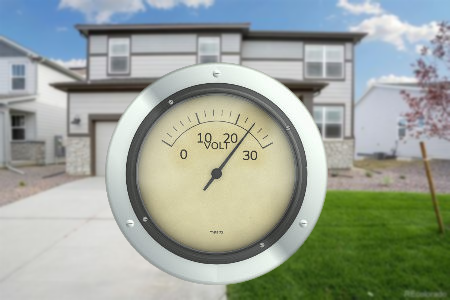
V 24
